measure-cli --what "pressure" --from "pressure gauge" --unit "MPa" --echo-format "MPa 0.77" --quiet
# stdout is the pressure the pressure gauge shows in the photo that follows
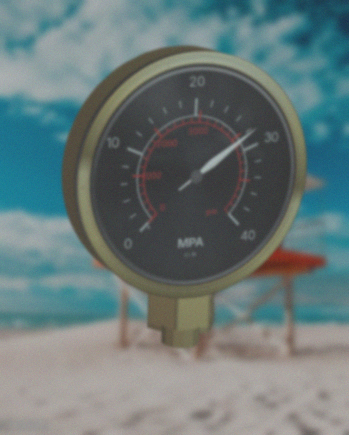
MPa 28
